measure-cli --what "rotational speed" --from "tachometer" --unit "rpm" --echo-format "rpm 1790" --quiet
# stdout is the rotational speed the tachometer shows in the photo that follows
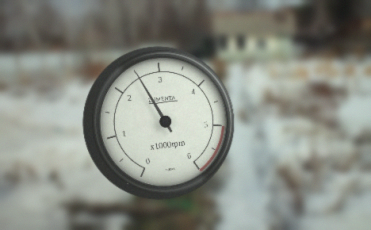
rpm 2500
